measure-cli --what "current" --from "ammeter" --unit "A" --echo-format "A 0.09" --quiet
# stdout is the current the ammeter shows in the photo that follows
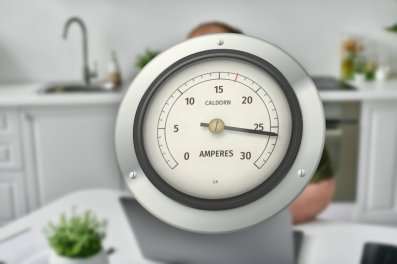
A 26
